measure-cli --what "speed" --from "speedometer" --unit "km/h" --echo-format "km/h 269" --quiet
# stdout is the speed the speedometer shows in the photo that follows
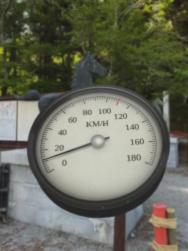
km/h 10
